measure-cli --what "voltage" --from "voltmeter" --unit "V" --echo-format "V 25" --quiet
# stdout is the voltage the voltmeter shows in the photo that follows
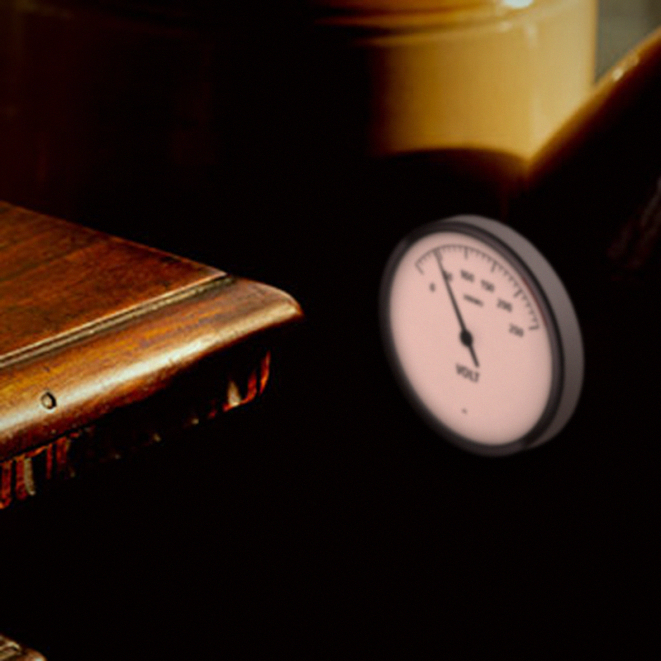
V 50
